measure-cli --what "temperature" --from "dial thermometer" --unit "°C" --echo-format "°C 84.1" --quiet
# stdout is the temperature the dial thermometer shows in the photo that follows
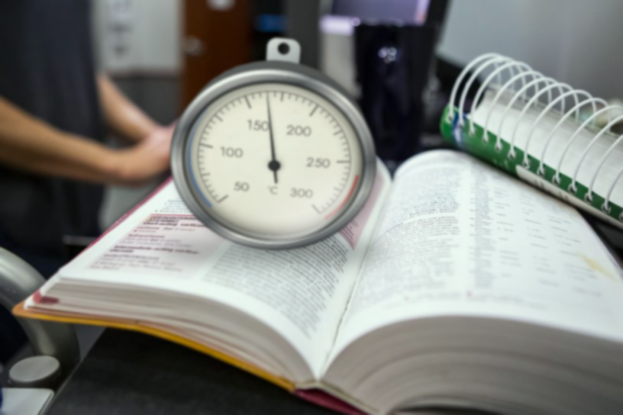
°C 165
